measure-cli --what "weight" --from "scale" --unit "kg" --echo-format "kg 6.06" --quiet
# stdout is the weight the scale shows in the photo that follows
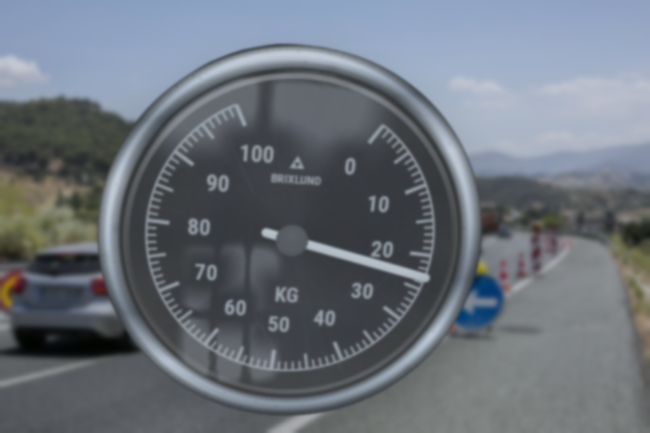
kg 23
